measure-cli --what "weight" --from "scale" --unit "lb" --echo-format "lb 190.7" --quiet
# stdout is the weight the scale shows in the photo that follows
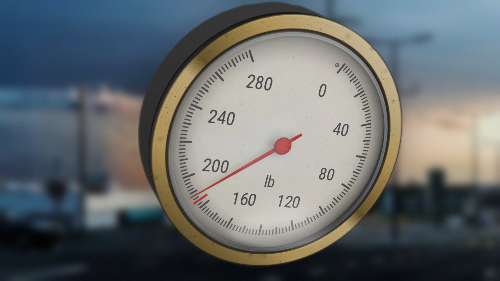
lb 190
